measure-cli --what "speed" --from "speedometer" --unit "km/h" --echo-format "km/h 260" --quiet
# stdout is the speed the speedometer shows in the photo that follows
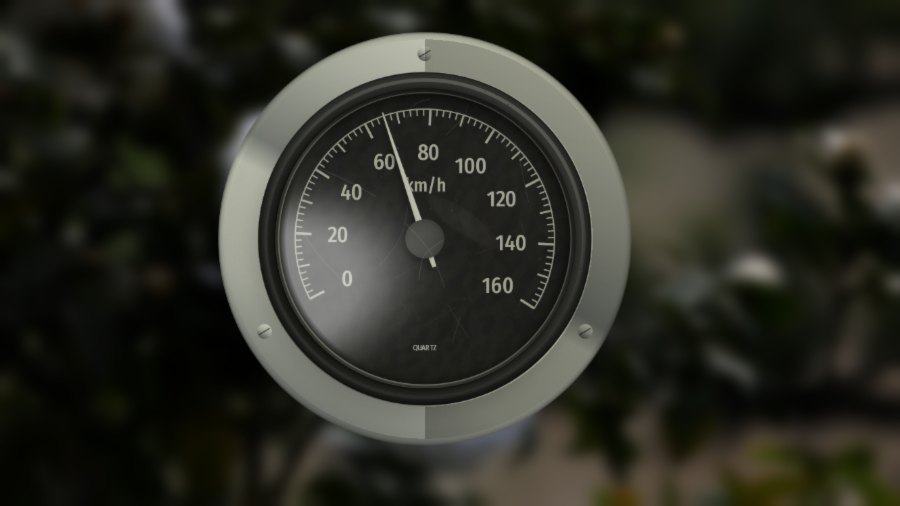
km/h 66
